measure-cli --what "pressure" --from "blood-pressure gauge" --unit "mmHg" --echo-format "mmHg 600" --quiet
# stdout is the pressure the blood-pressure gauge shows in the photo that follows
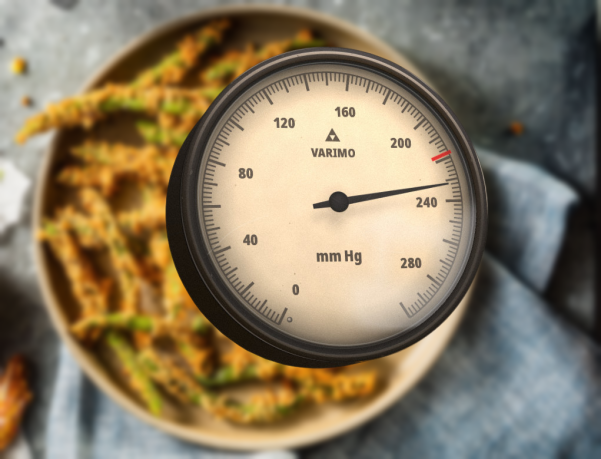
mmHg 232
